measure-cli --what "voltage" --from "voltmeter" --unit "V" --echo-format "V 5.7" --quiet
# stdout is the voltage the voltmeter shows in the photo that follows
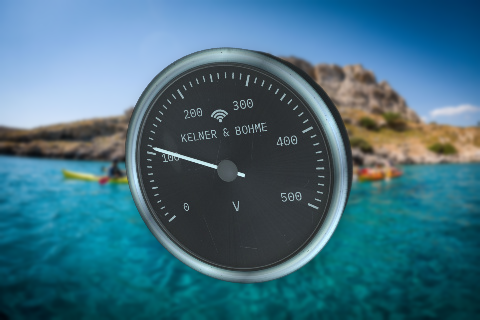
V 110
